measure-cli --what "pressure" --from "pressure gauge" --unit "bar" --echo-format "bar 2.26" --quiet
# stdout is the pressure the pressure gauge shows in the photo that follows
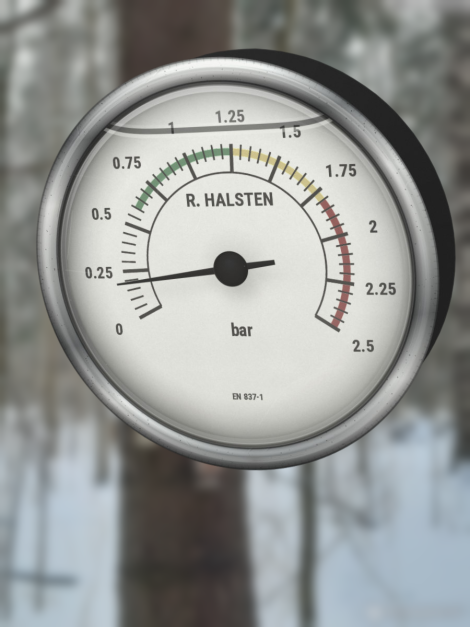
bar 0.2
